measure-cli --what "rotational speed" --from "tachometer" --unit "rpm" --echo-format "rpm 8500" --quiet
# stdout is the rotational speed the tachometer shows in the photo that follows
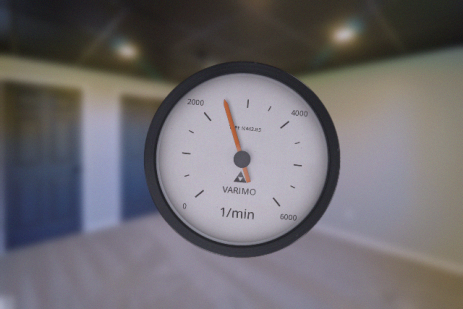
rpm 2500
